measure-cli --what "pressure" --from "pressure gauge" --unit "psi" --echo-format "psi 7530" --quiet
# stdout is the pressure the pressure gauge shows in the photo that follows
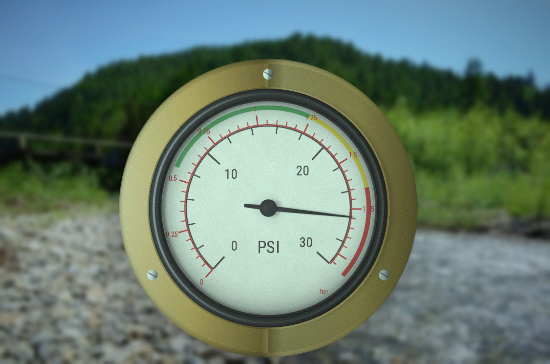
psi 26
